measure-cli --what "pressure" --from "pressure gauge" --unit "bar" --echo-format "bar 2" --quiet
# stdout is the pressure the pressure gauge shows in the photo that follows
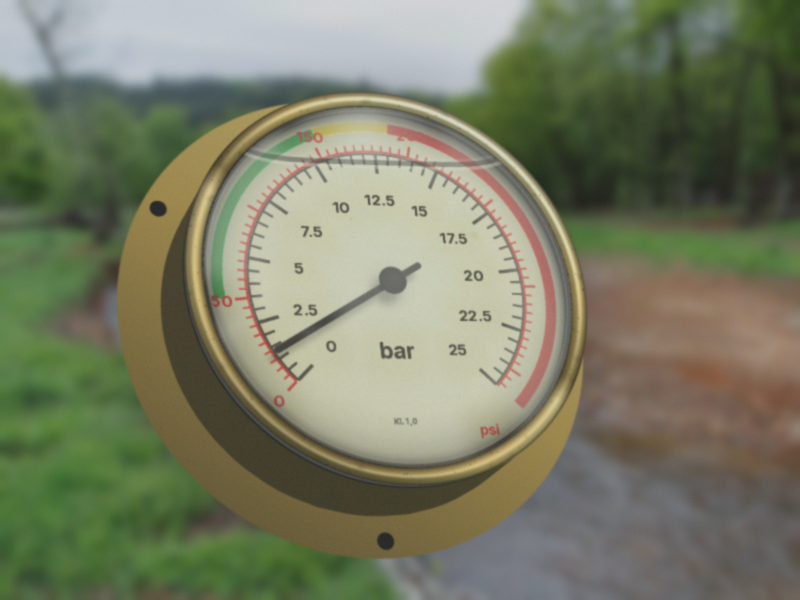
bar 1.25
